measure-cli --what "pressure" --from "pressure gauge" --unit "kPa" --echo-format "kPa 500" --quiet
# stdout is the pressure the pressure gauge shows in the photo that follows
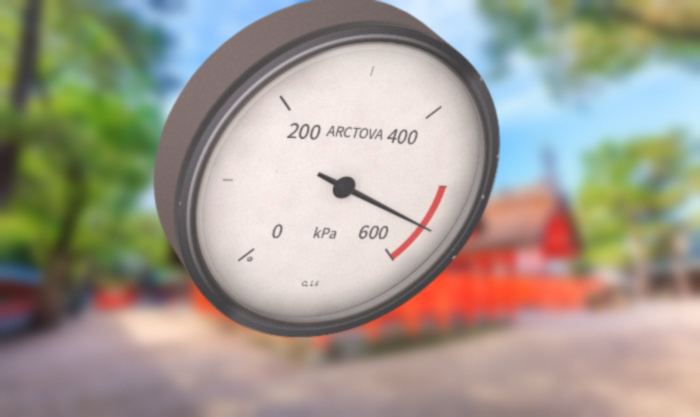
kPa 550
